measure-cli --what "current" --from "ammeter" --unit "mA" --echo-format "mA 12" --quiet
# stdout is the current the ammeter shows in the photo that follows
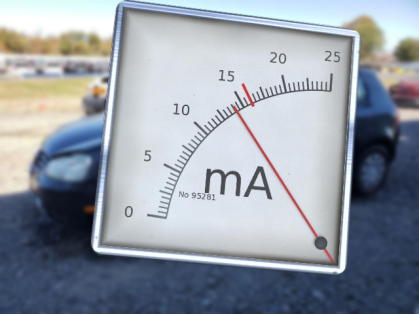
mA 14
